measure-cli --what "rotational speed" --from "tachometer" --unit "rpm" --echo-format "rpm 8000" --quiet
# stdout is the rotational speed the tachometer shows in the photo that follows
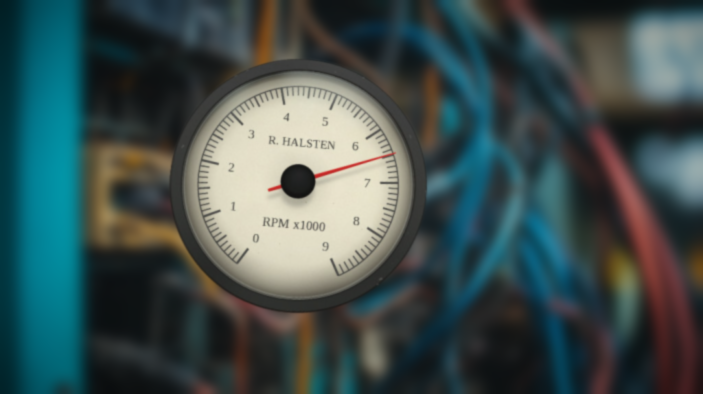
rpm 6500
